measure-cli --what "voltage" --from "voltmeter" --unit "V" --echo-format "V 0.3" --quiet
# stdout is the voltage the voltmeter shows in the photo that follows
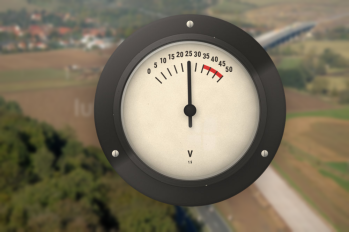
V 25
